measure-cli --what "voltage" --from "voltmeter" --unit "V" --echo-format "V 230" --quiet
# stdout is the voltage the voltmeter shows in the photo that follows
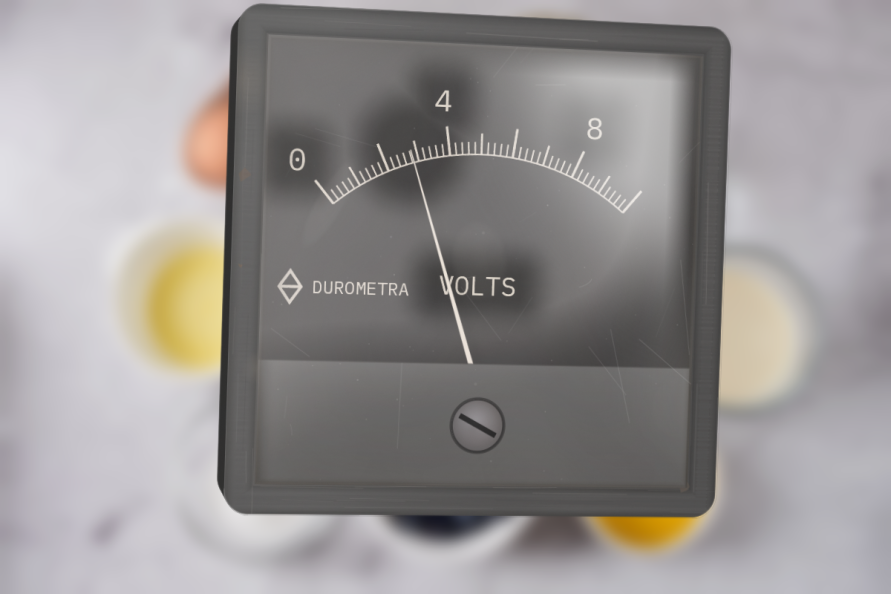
V 2.8
